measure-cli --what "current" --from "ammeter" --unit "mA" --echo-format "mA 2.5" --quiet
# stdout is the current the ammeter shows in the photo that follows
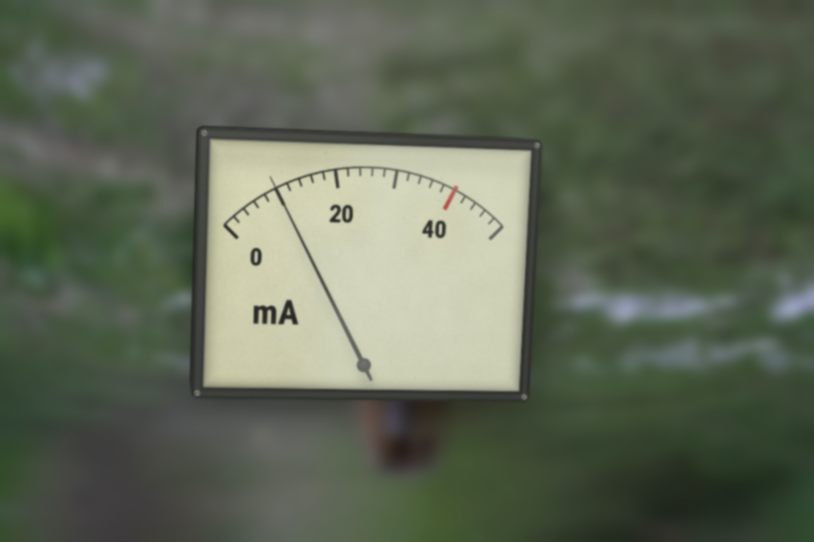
mA 10
